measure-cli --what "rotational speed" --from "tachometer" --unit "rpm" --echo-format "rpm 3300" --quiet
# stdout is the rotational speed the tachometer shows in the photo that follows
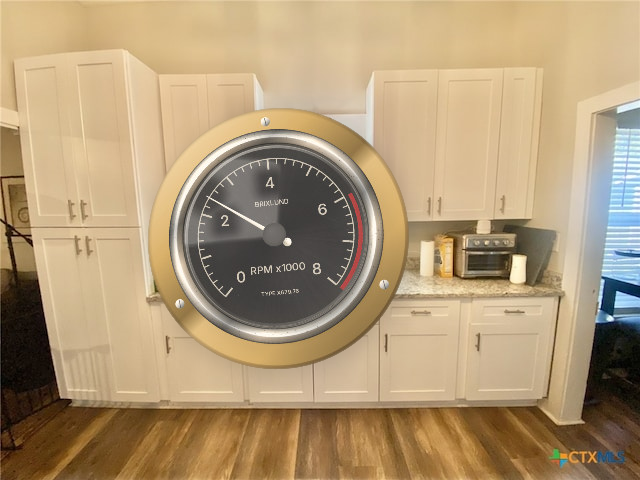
rpm 2400
